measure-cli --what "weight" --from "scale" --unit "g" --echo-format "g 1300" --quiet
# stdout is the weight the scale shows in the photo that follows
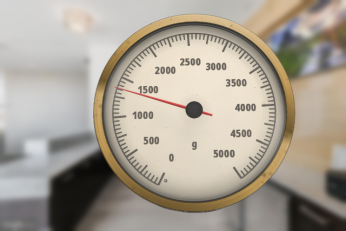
g 1350
